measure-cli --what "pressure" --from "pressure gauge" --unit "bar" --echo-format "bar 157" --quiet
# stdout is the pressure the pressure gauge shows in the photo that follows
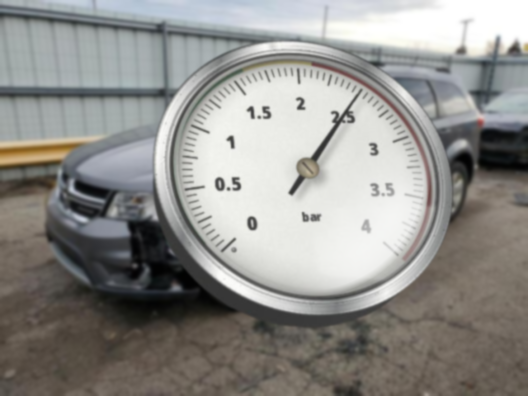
bar 2.5
